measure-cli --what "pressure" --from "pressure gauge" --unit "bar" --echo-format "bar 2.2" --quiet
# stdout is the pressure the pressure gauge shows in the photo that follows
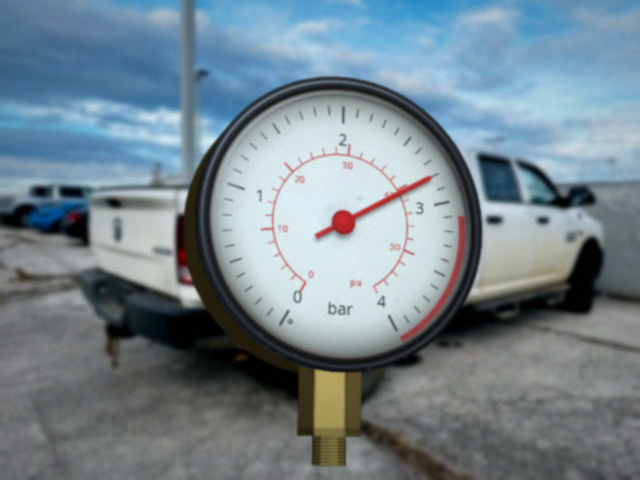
bar 2.8
